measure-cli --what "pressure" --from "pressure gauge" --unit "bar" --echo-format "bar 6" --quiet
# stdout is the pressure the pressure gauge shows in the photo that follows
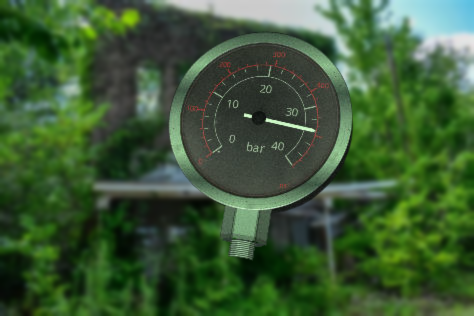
bar 34
